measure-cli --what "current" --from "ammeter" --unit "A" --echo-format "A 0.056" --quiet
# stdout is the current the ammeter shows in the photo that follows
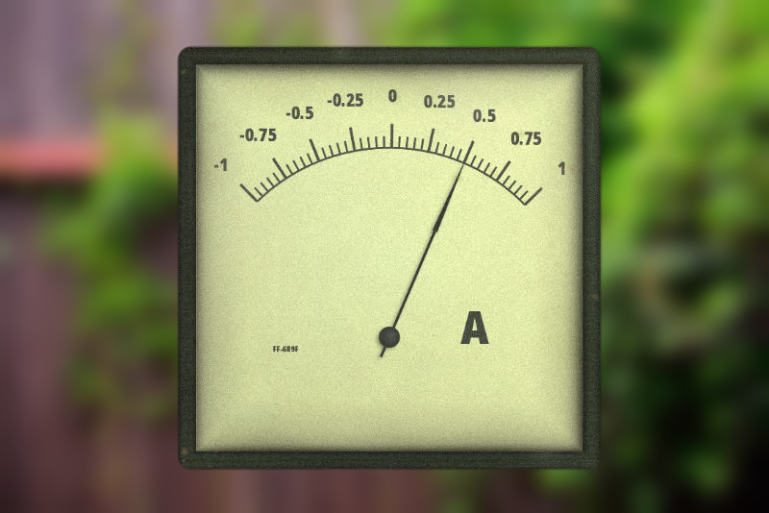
A 0.5
